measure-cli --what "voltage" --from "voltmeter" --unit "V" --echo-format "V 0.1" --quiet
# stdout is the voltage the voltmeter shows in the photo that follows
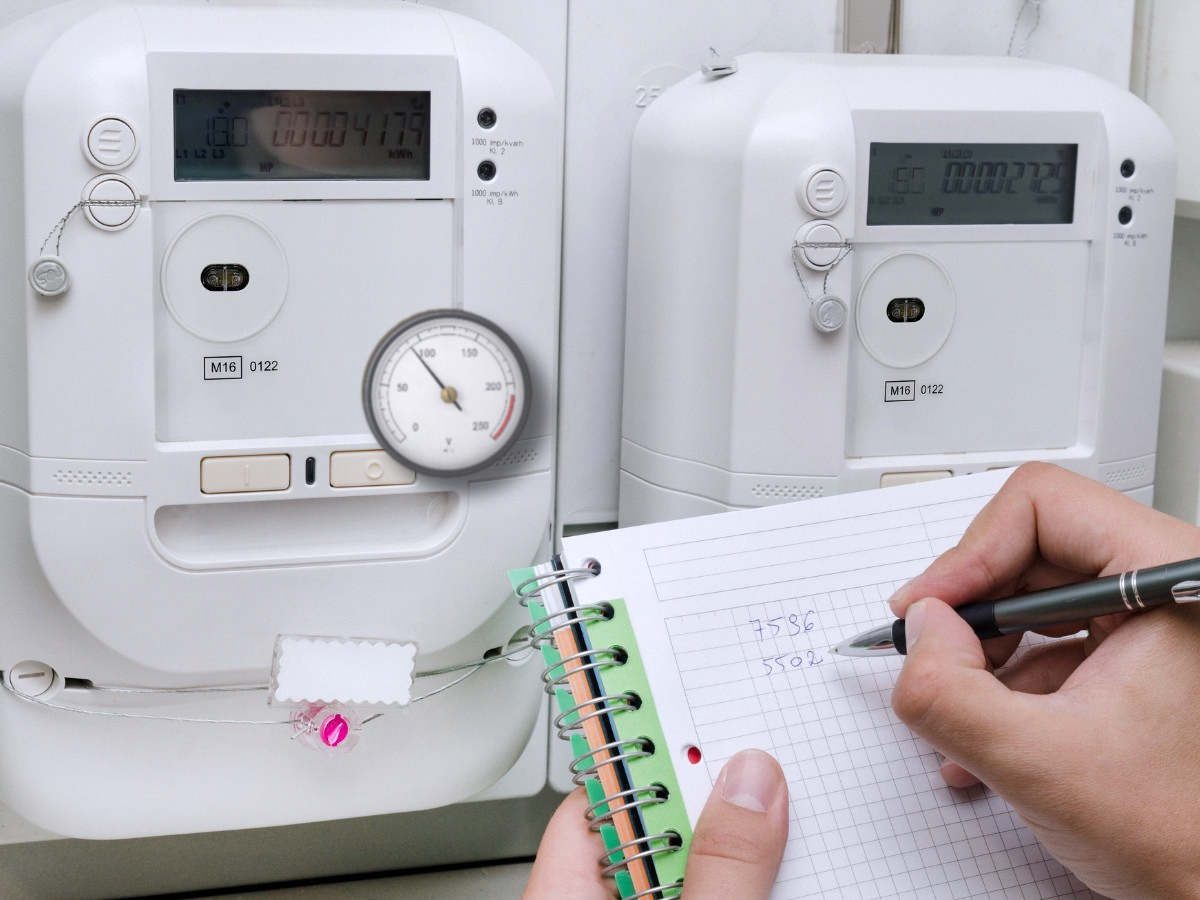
V 90
